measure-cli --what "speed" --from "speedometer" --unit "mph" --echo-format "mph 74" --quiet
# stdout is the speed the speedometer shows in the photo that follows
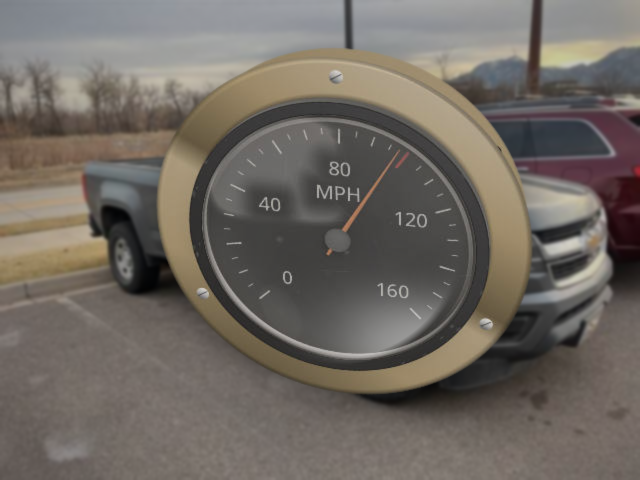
mph 97.5
